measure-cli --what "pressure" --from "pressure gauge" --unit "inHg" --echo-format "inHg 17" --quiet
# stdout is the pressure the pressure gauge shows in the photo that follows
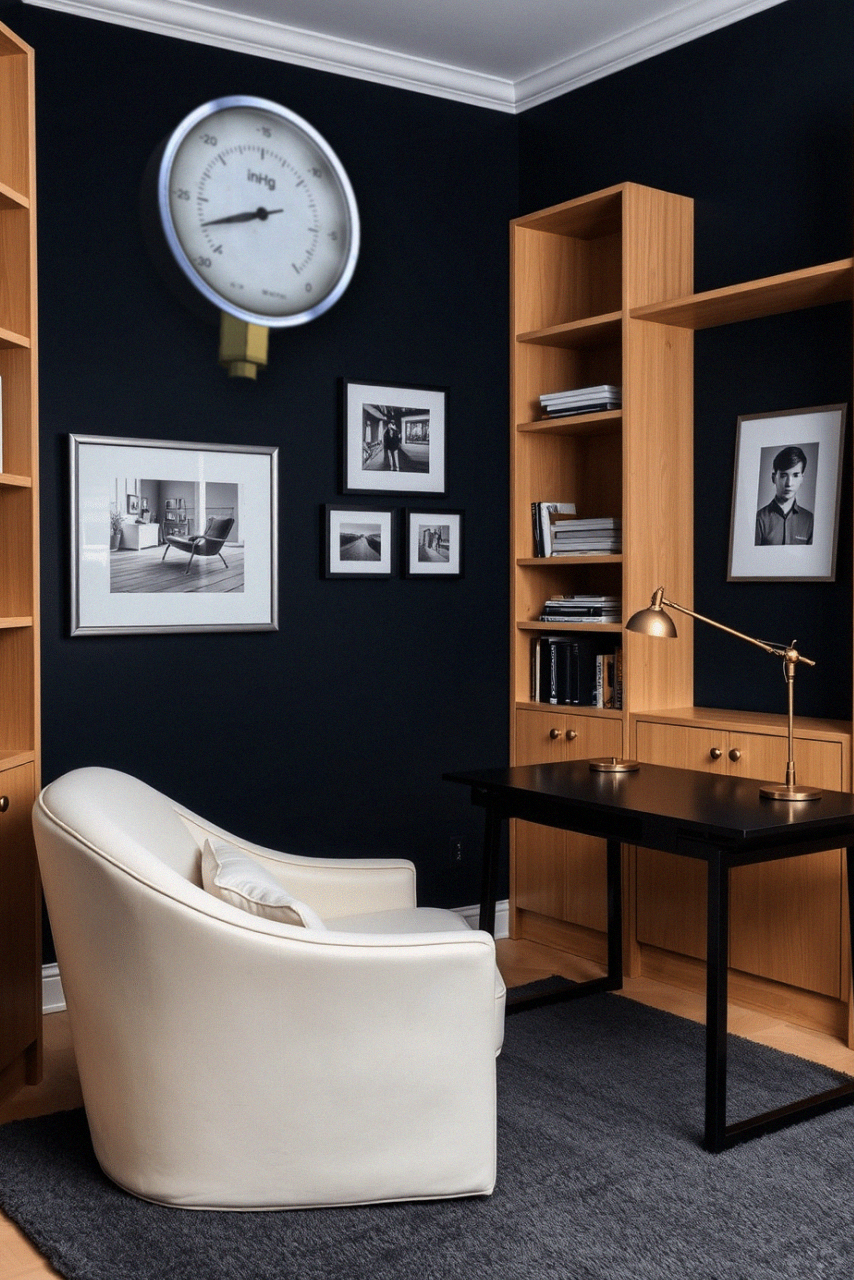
inHg -27.5
